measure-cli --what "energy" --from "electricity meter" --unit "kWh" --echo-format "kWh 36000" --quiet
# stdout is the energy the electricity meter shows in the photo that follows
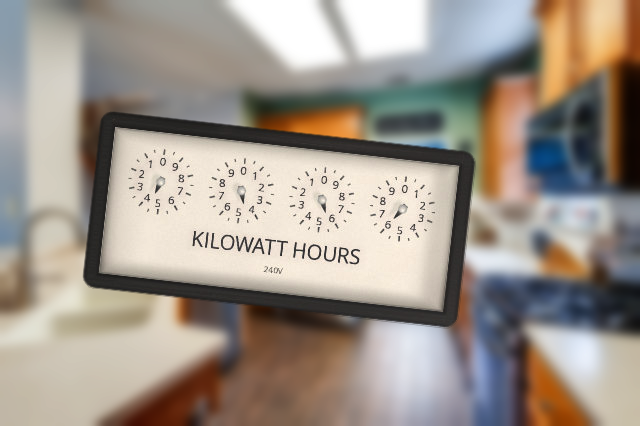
kWh 4456
